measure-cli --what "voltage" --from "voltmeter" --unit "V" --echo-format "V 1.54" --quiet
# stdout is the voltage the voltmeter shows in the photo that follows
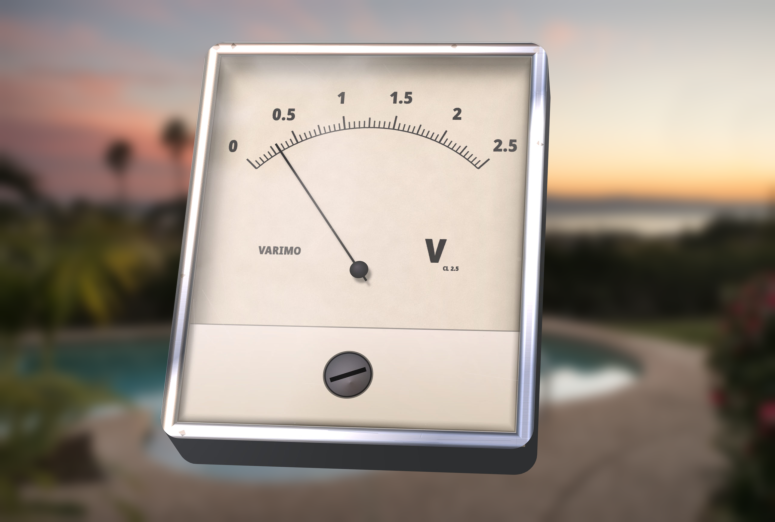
V 0.3
